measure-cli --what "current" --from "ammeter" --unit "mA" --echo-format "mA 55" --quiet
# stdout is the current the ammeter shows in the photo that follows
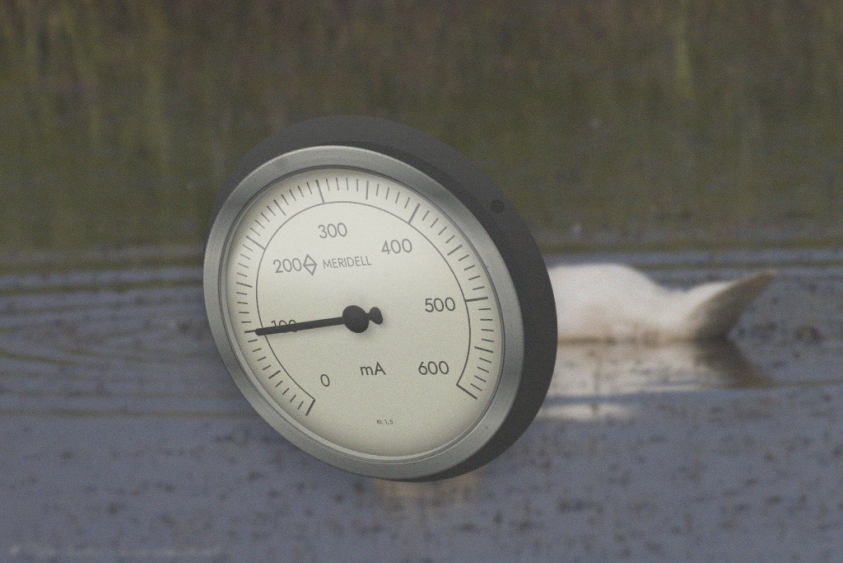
mA 100
